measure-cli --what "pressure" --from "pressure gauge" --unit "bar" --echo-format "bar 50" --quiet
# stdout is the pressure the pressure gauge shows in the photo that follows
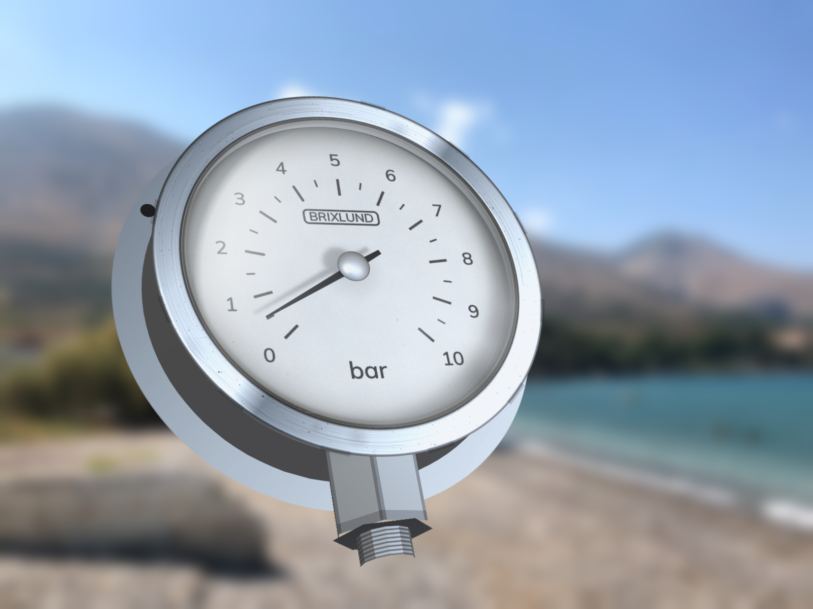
bar 0.5
